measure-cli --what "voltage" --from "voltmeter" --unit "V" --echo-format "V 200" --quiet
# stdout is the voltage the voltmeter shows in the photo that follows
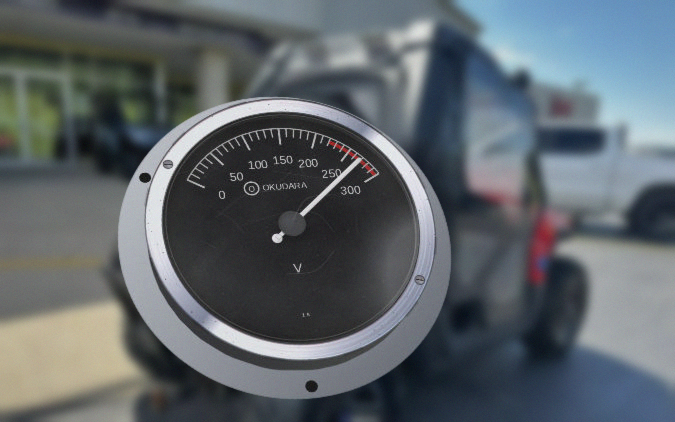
V 270
